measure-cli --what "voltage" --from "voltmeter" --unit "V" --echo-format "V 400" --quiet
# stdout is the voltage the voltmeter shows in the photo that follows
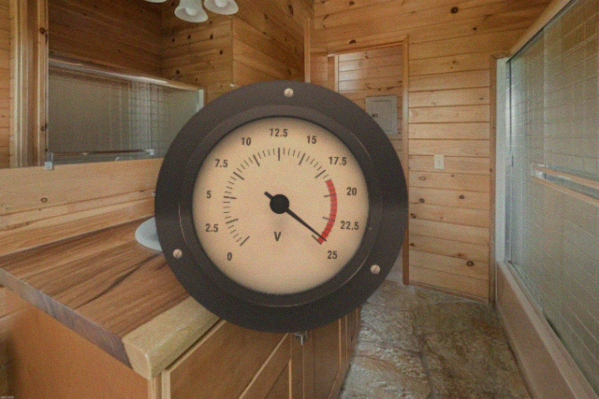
V 24.5
